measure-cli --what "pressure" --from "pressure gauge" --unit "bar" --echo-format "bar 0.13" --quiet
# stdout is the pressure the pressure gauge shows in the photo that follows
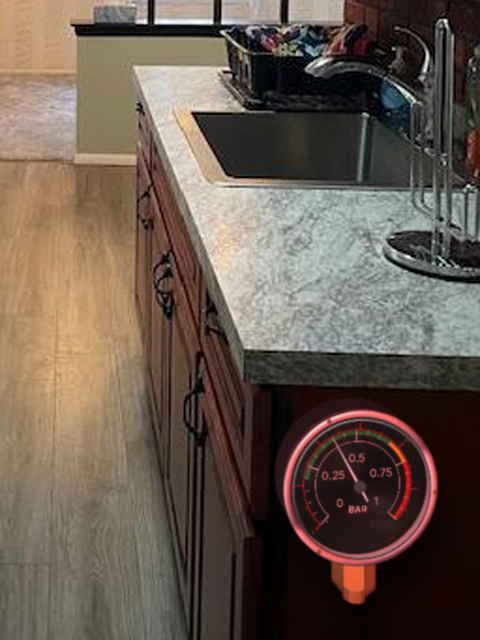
bar 0.4
